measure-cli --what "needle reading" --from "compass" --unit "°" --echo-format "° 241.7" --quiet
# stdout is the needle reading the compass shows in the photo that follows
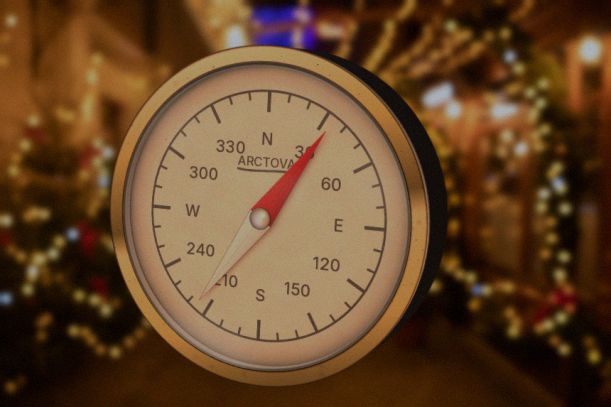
° 35
